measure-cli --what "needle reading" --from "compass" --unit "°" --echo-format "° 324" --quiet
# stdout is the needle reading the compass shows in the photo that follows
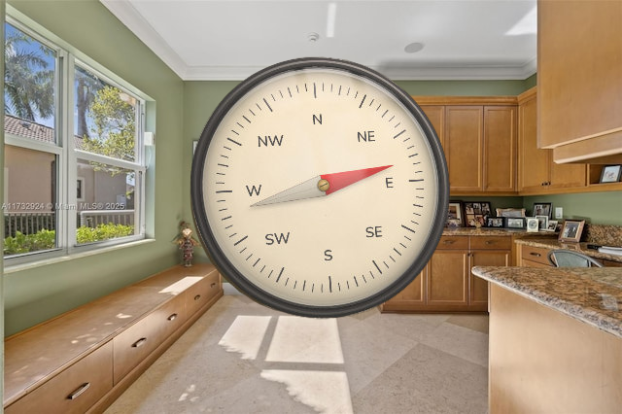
° 77.5
